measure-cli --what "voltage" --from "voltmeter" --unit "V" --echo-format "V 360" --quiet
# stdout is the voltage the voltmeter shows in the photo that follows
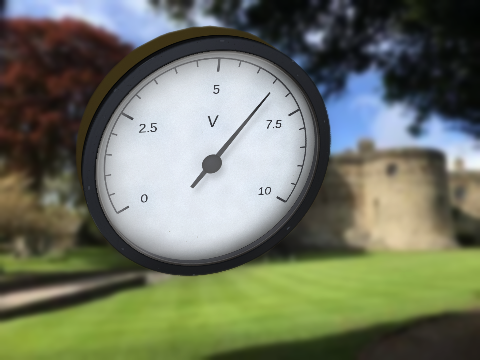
V 6.5
